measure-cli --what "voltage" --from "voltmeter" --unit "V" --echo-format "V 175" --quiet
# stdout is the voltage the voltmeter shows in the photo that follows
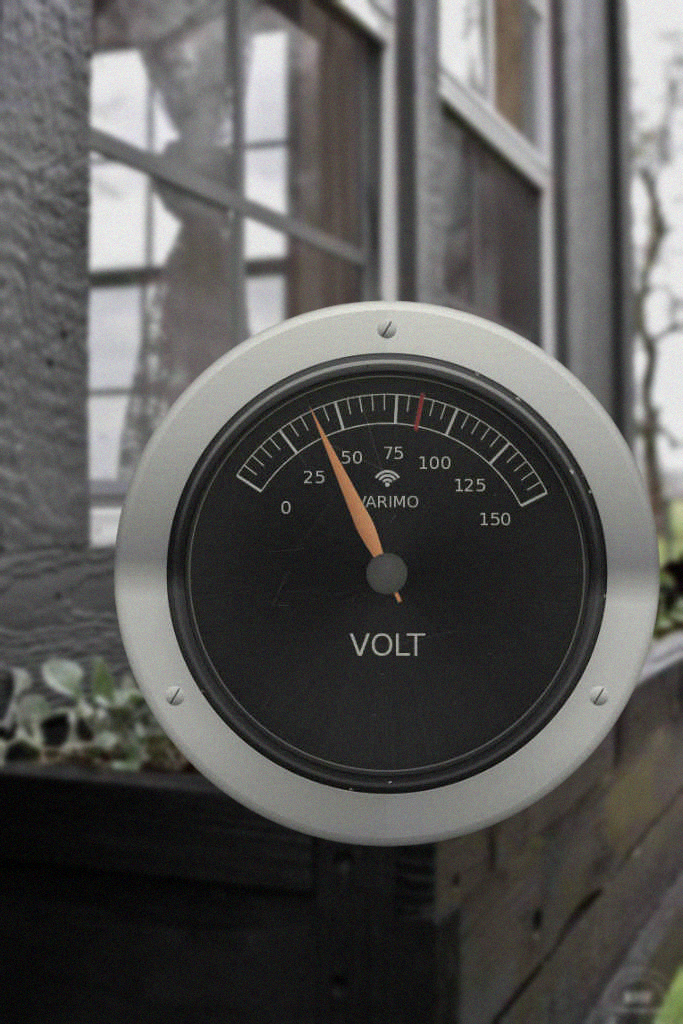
V 40
